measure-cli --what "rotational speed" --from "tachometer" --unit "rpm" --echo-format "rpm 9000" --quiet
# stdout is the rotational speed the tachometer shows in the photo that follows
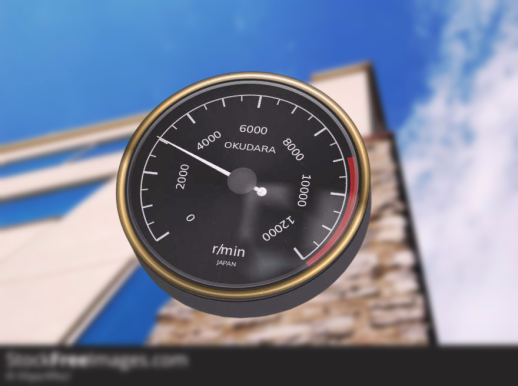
rpm 3000
